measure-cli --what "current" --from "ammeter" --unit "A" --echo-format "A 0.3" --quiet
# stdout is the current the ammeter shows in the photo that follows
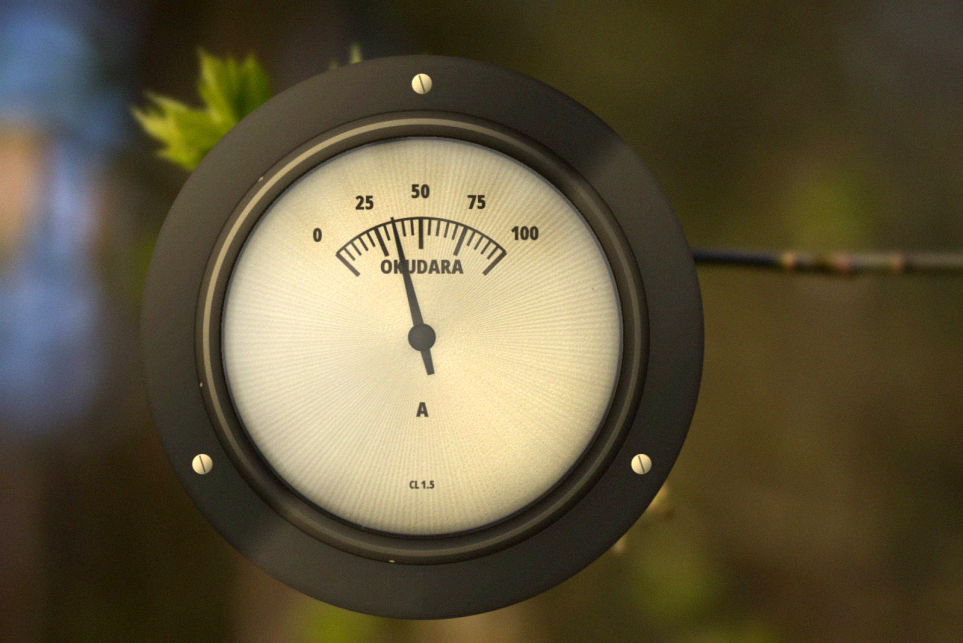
A 35
